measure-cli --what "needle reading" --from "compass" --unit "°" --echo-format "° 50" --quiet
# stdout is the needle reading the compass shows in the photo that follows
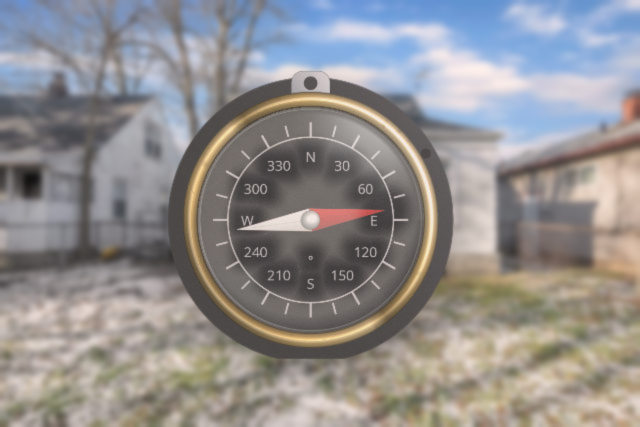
° 82.5
